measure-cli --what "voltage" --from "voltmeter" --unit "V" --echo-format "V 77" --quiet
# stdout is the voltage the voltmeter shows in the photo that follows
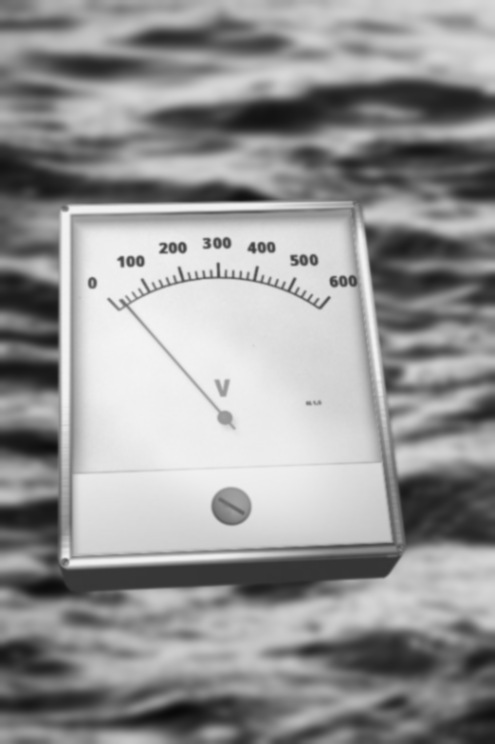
V 20
